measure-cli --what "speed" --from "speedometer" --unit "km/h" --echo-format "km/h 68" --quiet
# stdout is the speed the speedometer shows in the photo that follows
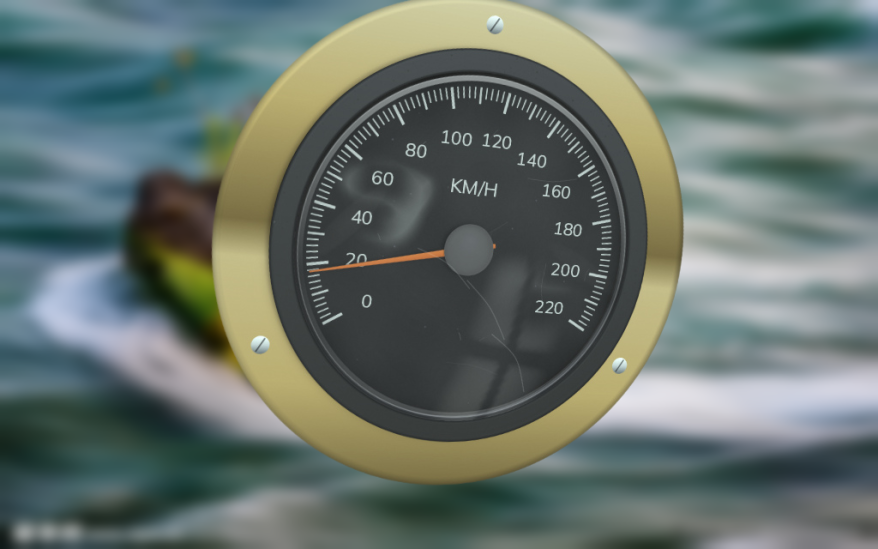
km/h 18
